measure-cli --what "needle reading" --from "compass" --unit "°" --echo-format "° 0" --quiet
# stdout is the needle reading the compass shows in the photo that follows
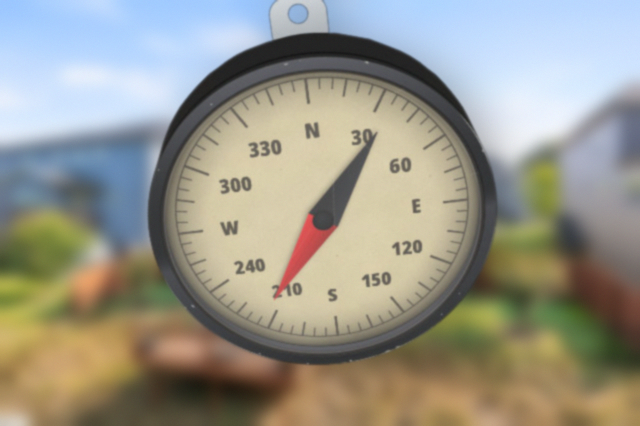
° 215
